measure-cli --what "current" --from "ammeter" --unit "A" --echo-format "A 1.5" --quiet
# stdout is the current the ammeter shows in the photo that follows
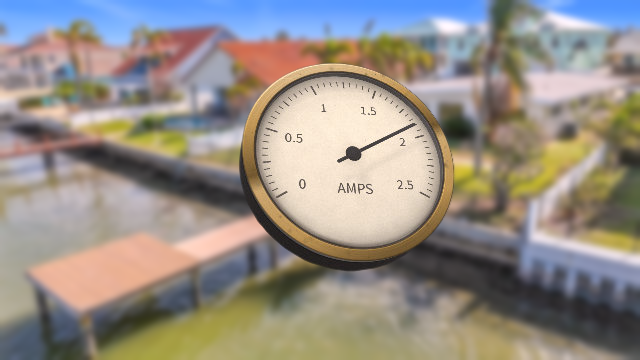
A 1.9
